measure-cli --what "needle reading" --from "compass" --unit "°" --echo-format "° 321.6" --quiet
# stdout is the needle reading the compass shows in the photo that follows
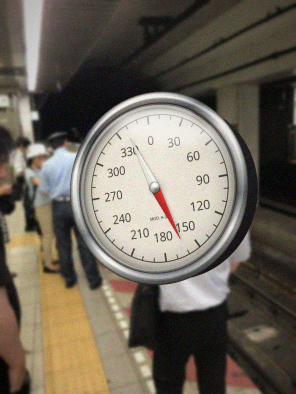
° 160
